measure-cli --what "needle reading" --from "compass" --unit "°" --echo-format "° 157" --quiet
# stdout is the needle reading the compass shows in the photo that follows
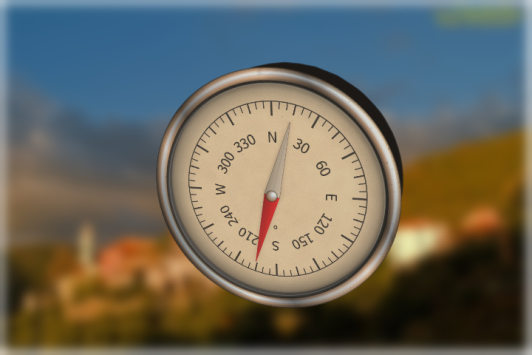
° 195
